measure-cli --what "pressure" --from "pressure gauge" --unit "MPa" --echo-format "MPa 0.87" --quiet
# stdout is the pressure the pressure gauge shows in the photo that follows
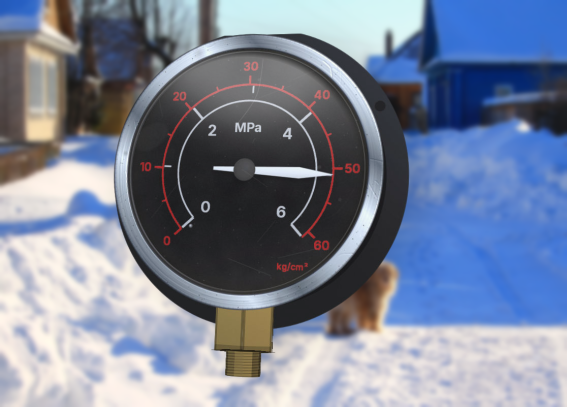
MPa 5
